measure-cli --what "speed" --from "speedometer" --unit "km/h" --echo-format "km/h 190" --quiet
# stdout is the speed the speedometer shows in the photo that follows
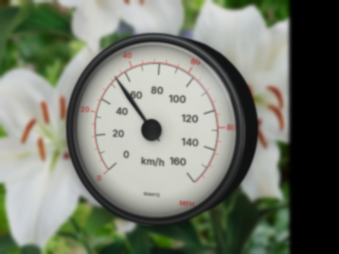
km/h 55
